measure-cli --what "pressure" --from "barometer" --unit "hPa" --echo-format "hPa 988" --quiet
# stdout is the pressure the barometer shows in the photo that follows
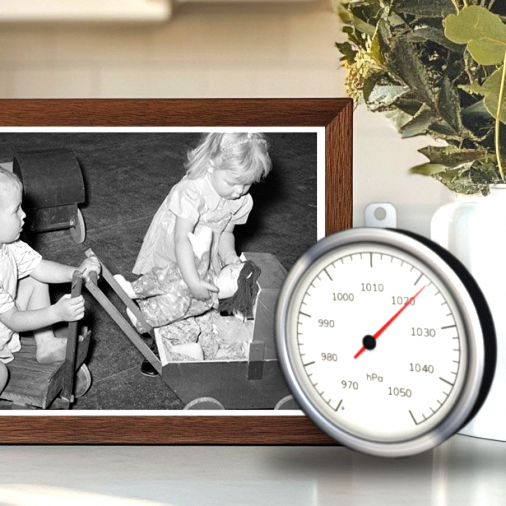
hPa 1022
